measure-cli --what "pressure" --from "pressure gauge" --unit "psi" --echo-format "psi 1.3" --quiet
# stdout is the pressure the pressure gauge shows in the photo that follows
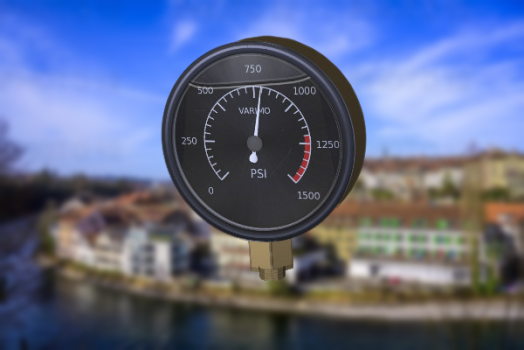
psi 800
